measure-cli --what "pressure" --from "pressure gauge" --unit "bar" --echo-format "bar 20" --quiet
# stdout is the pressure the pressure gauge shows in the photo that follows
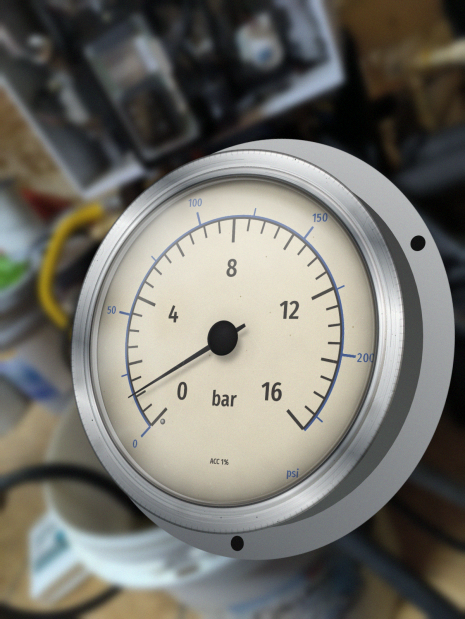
bar 1
